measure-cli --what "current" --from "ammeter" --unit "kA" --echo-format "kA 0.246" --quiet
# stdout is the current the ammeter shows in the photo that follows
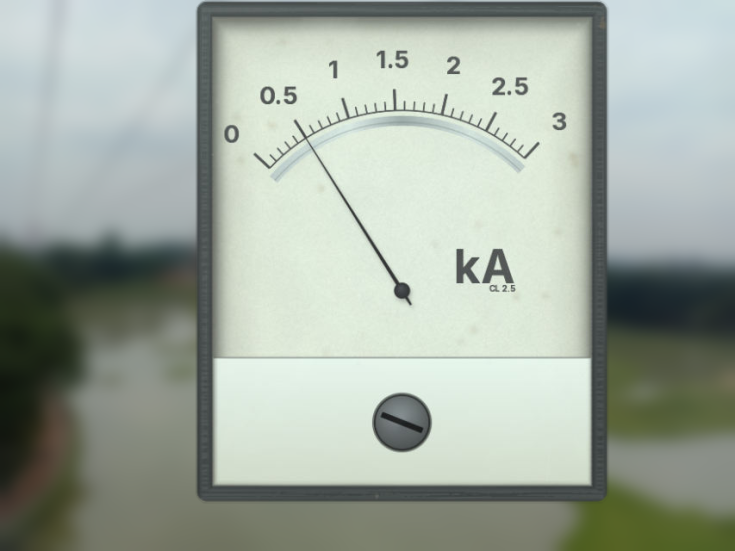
kA 0.5
